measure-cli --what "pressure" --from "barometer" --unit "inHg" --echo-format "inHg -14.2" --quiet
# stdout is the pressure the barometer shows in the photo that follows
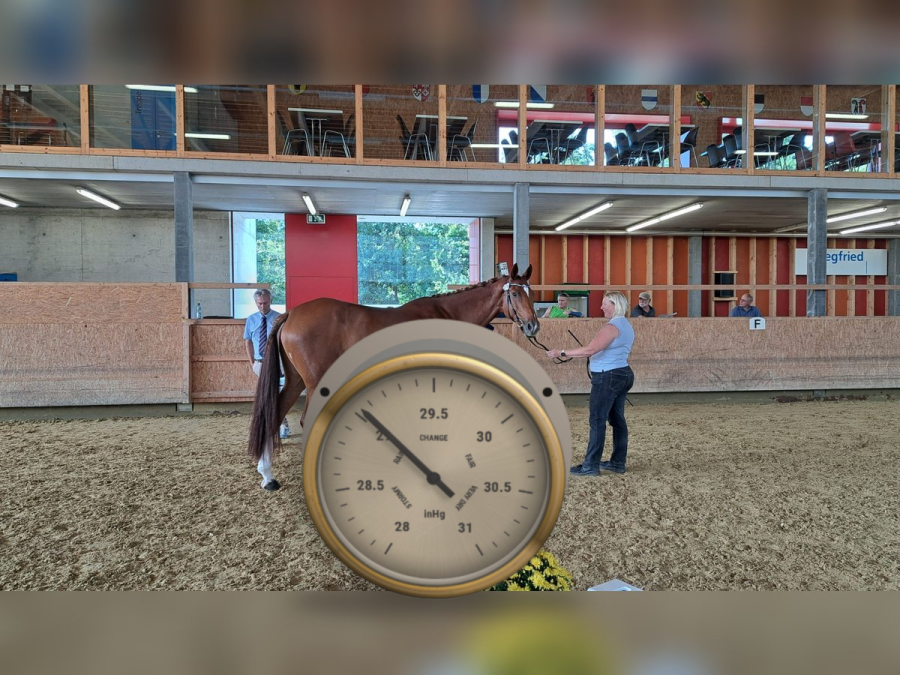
inHg 29.05
